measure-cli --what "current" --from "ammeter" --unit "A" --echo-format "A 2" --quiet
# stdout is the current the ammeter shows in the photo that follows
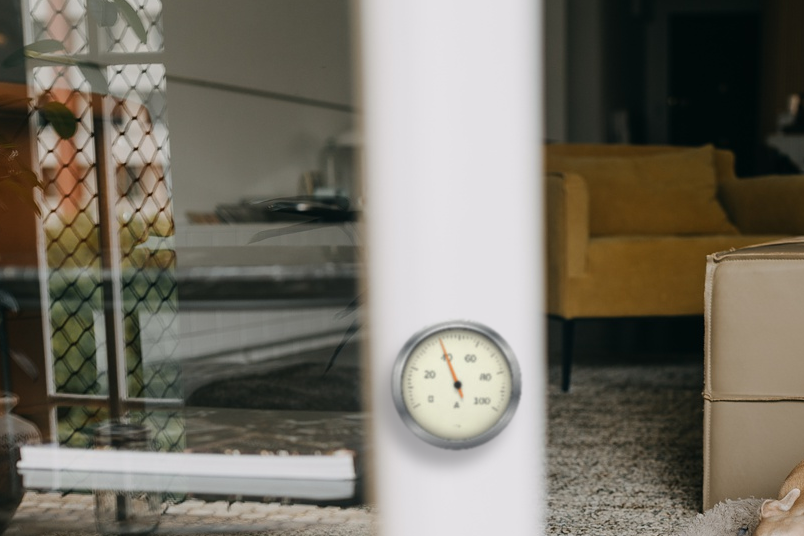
A 40
